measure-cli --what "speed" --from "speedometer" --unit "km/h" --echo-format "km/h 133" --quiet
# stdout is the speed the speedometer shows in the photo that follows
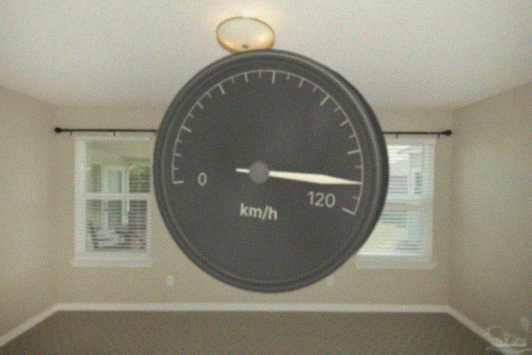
km/h 110
